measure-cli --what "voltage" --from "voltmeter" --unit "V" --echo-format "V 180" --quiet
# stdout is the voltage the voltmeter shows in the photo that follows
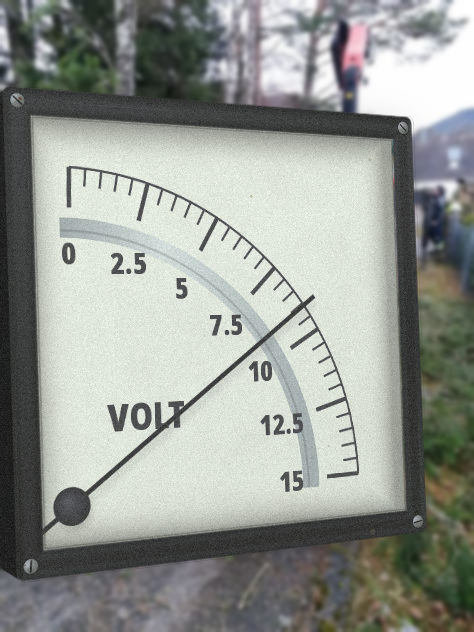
V 9
